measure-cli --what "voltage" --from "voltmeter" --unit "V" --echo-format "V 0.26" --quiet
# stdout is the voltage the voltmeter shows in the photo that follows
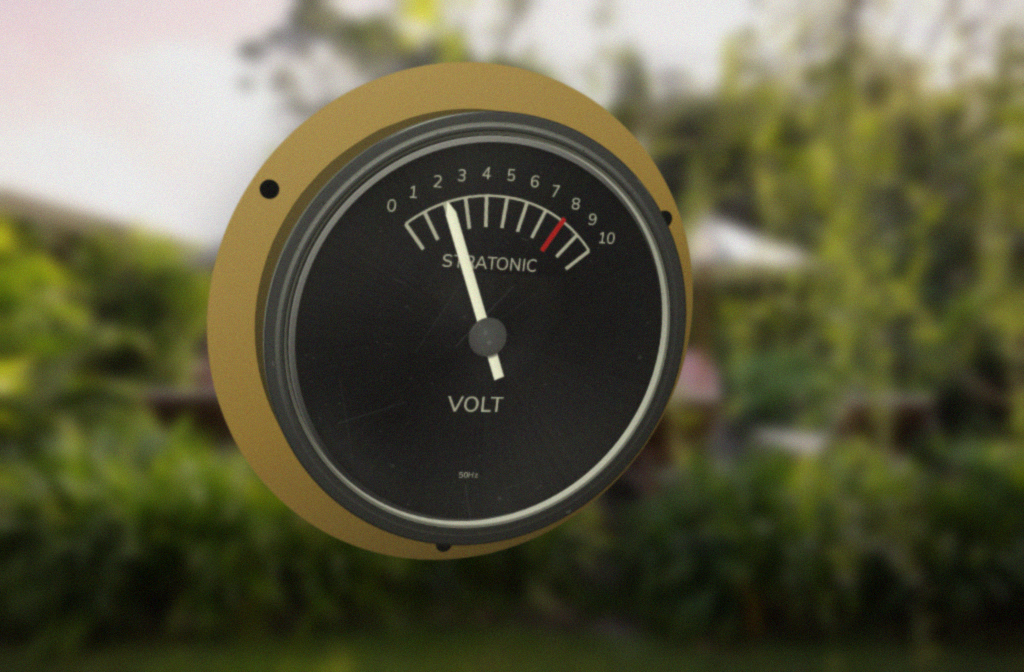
V 2
